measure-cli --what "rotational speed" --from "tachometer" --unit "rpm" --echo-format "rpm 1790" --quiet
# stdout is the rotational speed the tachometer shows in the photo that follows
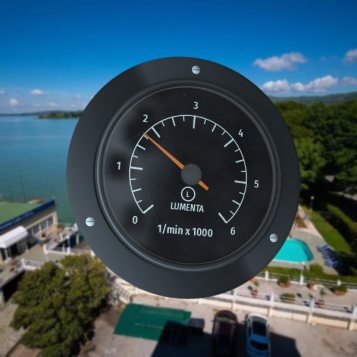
rpm 1750
